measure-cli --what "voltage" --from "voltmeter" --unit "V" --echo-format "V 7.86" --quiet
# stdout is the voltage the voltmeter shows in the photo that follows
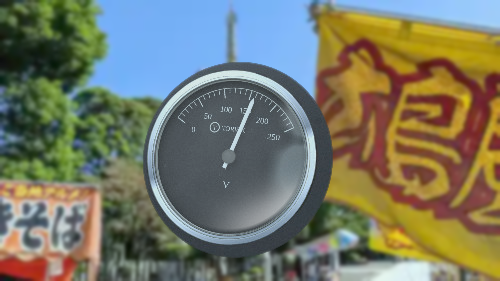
V 160
